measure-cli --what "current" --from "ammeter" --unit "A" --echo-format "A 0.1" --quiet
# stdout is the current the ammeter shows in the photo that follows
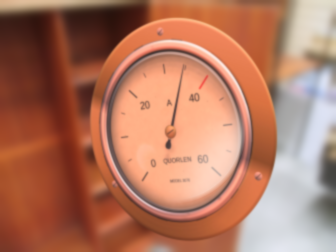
A 35
